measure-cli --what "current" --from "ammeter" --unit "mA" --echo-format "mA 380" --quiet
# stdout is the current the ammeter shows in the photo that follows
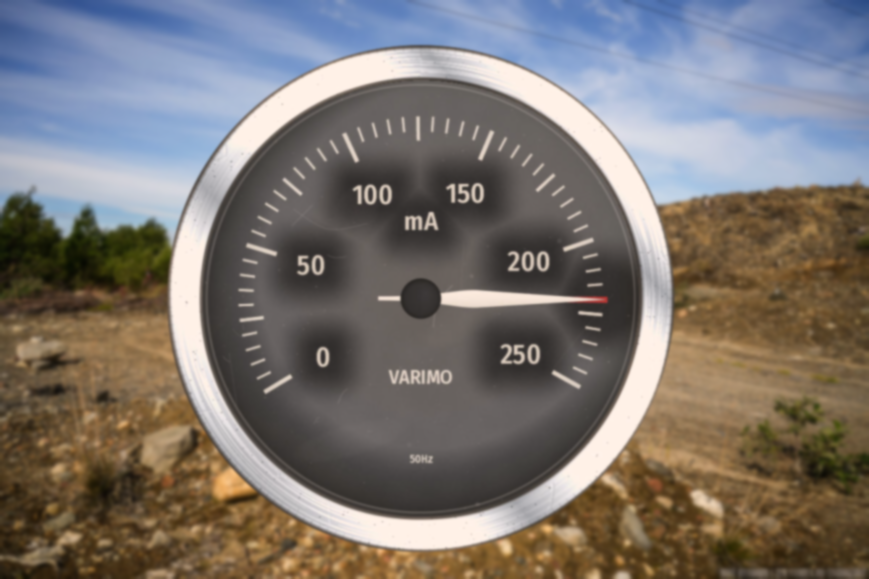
mA 220
